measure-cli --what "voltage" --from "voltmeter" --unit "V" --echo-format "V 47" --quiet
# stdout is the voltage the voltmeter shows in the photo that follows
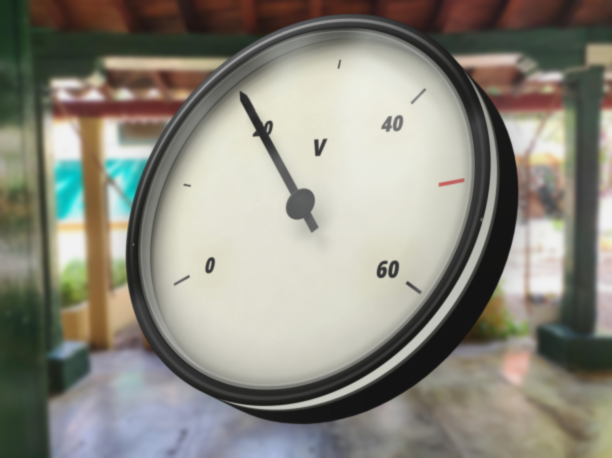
V 20
